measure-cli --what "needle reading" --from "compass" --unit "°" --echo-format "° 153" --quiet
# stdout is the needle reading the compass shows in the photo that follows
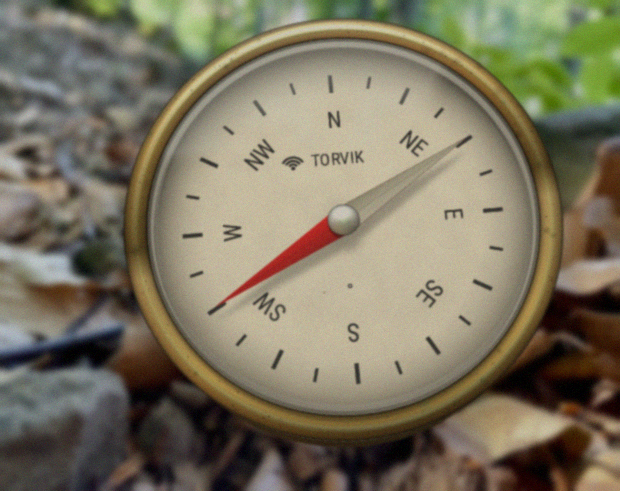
° 240
